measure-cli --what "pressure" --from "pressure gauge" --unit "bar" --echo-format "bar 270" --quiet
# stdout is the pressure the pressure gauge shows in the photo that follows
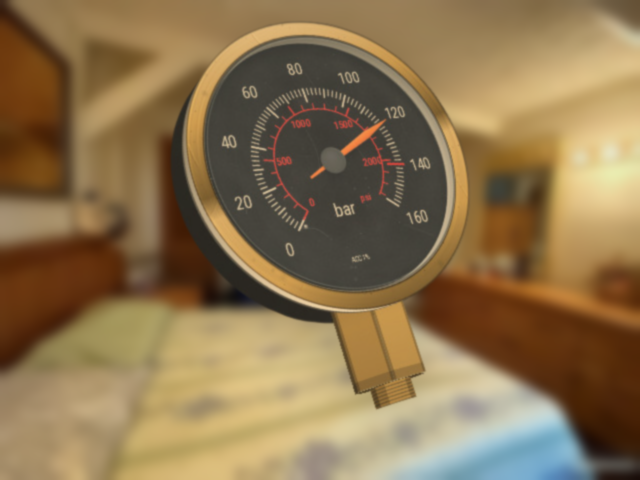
bar 120
